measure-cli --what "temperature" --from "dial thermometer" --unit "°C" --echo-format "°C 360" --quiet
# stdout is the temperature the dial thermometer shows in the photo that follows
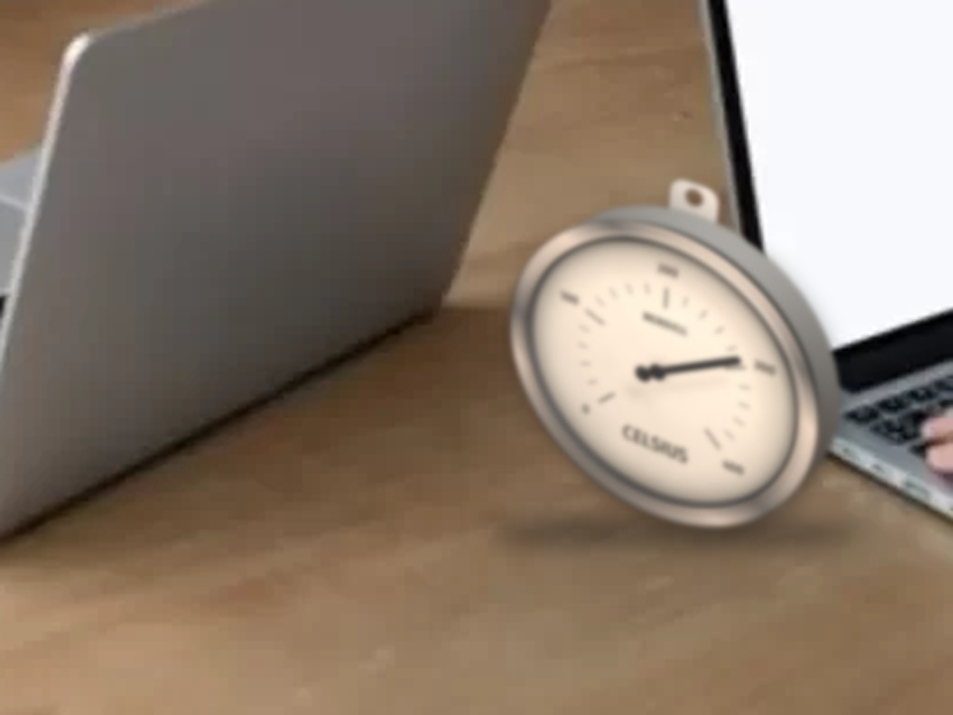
°C 290
